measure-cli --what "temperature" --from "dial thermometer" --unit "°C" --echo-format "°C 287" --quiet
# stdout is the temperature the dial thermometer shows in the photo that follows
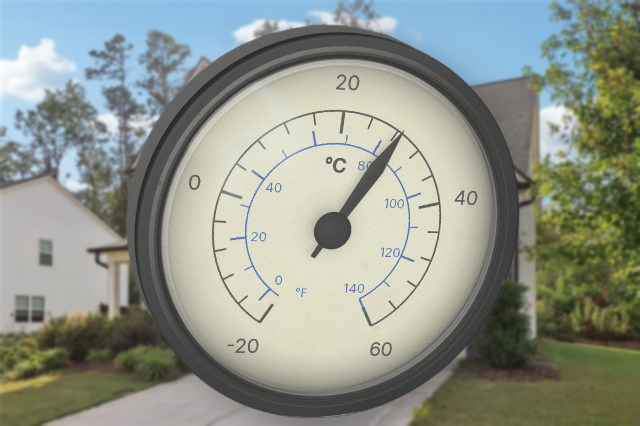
°C 28
